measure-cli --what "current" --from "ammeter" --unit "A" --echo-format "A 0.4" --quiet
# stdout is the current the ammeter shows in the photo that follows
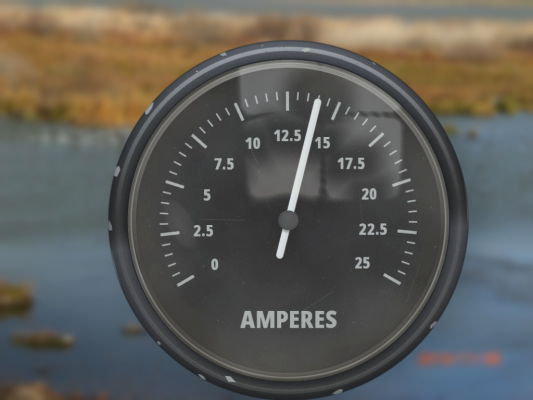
A 14
